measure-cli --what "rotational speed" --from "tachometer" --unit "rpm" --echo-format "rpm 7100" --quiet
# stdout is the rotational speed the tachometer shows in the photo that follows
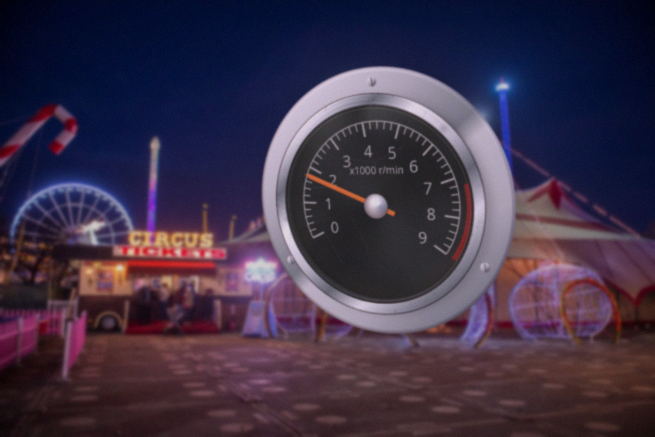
rpm 1800
